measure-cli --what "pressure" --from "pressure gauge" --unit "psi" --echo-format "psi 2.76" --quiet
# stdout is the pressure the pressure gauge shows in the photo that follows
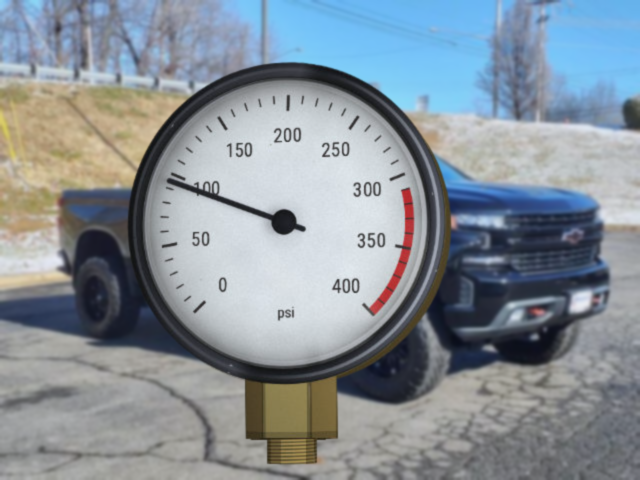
psi 95
